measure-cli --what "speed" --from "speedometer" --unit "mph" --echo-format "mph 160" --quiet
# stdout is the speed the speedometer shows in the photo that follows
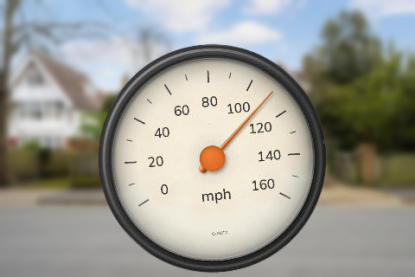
mph 110
